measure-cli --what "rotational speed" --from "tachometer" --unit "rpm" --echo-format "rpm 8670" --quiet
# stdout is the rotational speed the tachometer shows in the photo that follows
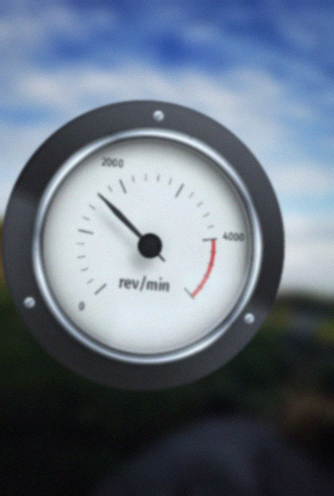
rpm 1600
